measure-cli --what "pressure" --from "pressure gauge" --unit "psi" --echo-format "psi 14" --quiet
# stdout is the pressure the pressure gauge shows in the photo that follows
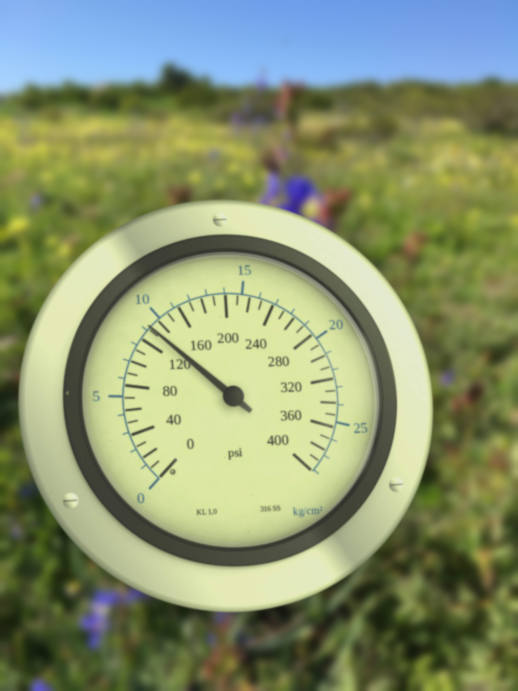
psi 130
